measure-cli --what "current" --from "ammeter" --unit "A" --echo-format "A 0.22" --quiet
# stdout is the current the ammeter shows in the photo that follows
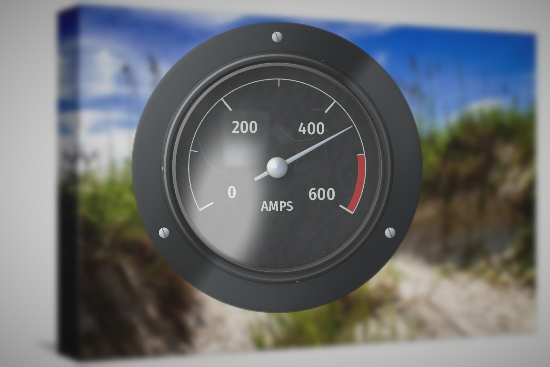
A 450
